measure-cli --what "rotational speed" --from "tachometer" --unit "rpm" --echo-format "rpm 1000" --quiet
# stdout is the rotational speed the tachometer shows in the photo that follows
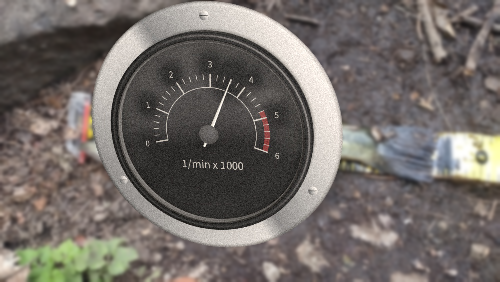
rpm 3600
